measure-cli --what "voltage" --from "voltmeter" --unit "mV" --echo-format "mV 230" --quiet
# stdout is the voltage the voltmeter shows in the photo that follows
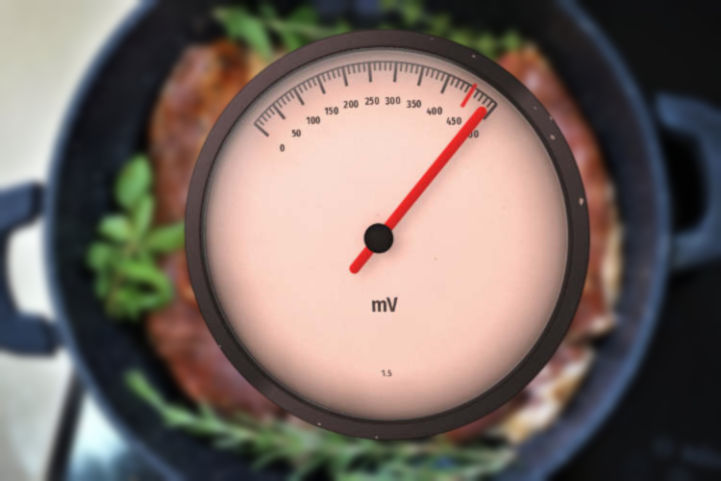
mV 490
